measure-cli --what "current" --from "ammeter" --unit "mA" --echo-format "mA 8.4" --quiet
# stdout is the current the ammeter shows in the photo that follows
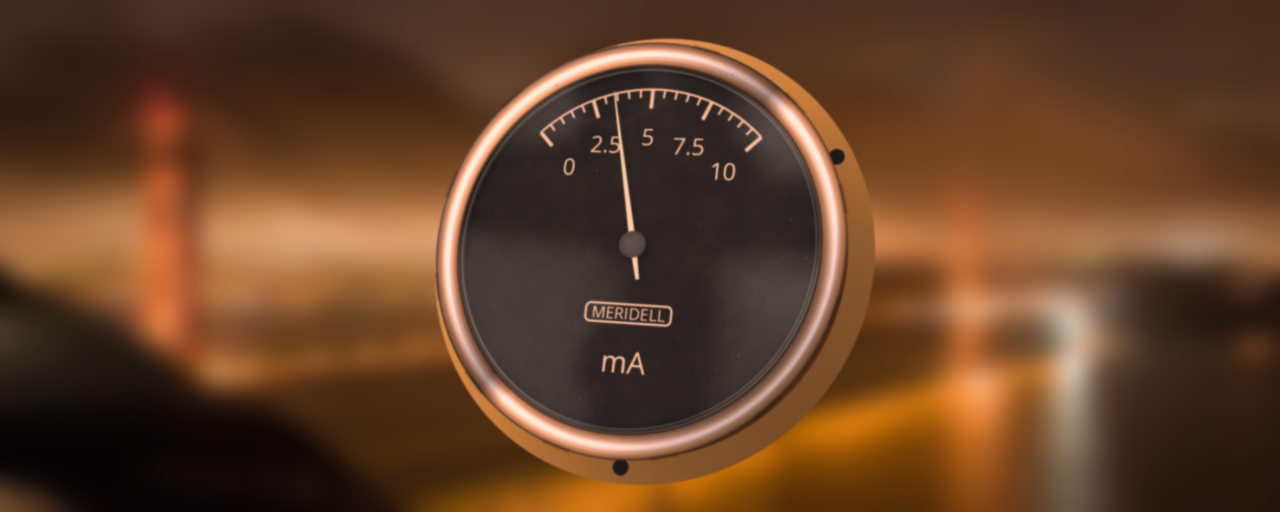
mA 3.5
